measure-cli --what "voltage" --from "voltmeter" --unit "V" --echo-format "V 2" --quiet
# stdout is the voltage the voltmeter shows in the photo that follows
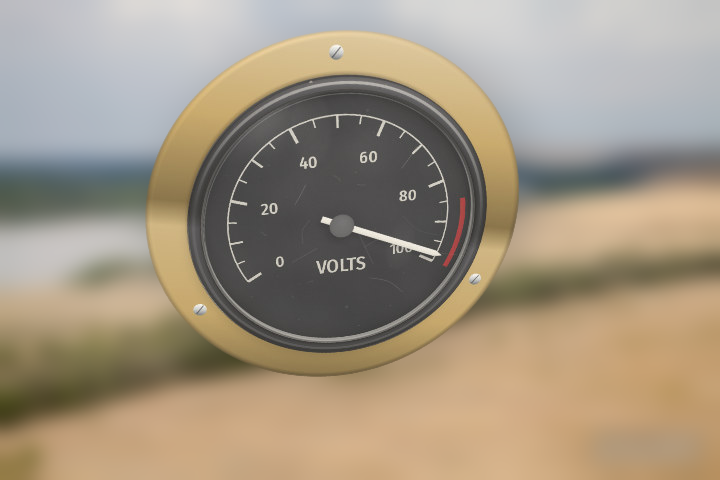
V 97.5
